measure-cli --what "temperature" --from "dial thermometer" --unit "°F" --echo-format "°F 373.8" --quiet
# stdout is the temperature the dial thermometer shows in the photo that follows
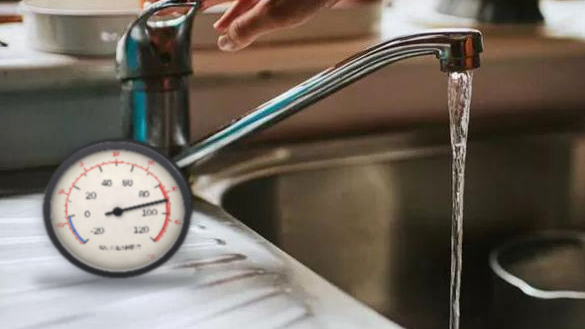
°F 90
